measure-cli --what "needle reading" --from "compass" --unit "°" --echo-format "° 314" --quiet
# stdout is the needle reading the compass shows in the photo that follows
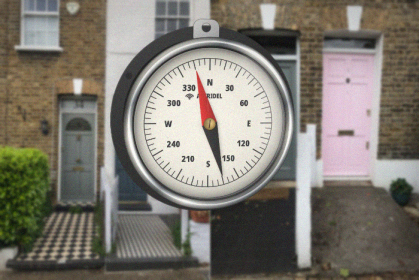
° 345
